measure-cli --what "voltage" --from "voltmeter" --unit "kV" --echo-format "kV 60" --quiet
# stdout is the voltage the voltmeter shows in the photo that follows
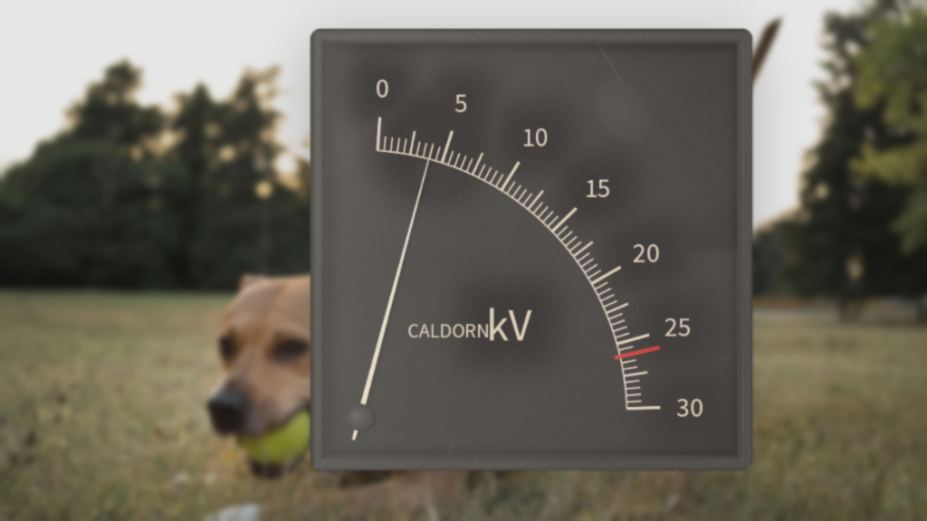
kV 4
